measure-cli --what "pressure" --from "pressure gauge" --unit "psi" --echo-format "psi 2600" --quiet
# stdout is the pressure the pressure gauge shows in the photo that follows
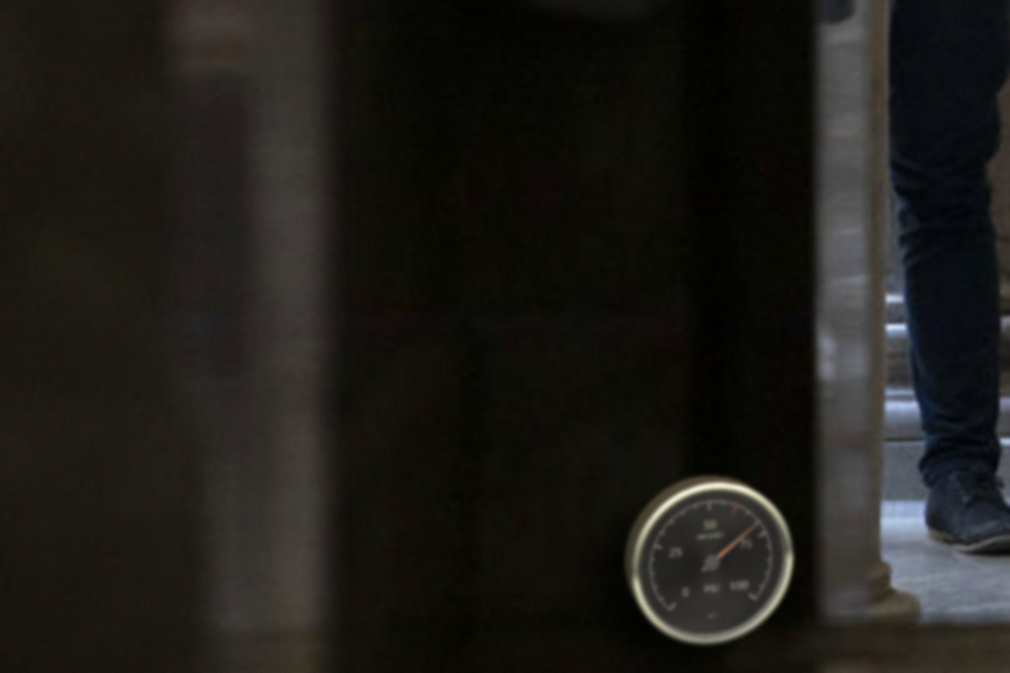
psi 70
